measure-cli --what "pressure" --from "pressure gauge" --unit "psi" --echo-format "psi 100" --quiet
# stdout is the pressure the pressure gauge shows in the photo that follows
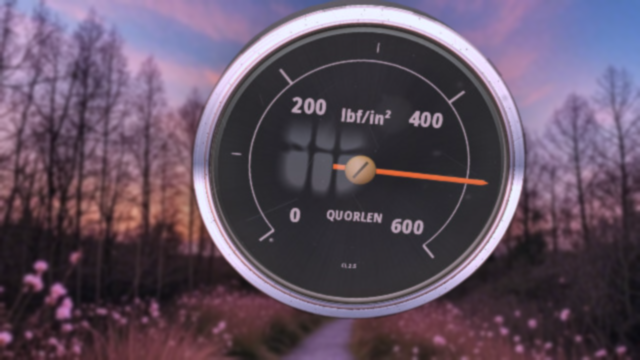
psi 500
